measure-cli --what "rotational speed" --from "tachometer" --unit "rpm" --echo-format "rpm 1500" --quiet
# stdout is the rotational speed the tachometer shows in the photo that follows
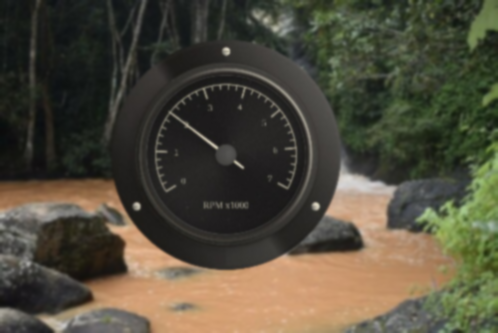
rpm 2000
